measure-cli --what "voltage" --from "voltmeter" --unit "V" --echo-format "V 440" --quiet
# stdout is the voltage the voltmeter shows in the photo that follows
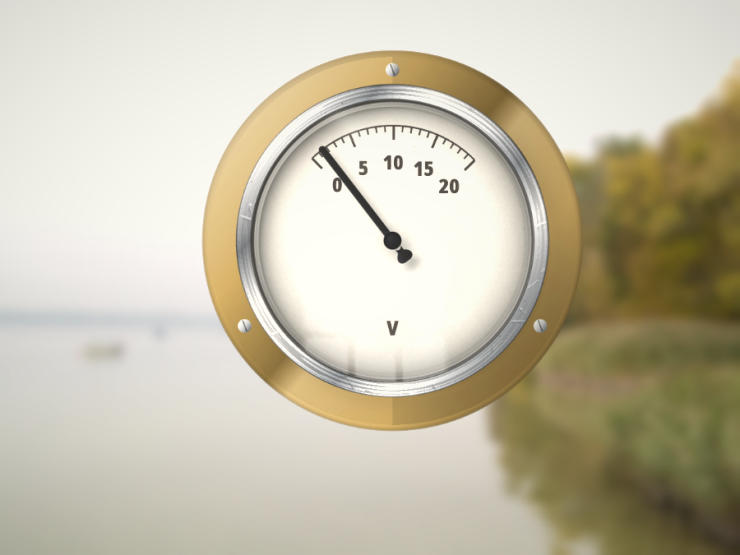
V 1.5
